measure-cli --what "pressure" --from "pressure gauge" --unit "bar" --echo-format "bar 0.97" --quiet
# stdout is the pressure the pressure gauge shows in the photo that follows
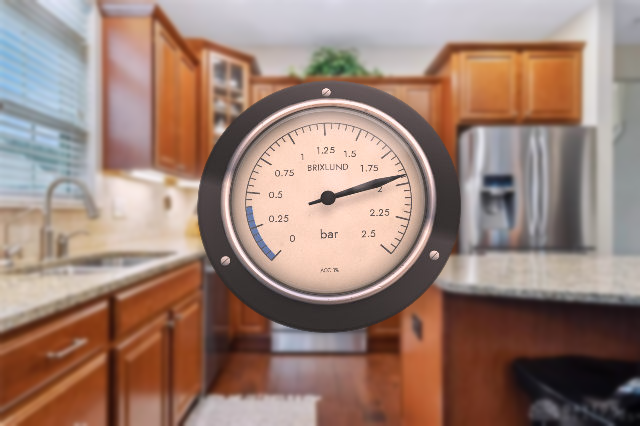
bar 1.95
